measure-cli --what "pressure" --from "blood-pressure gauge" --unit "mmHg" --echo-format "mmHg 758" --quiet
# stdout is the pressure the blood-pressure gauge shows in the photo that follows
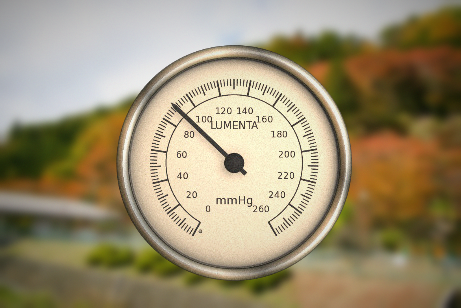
mmHg 90
